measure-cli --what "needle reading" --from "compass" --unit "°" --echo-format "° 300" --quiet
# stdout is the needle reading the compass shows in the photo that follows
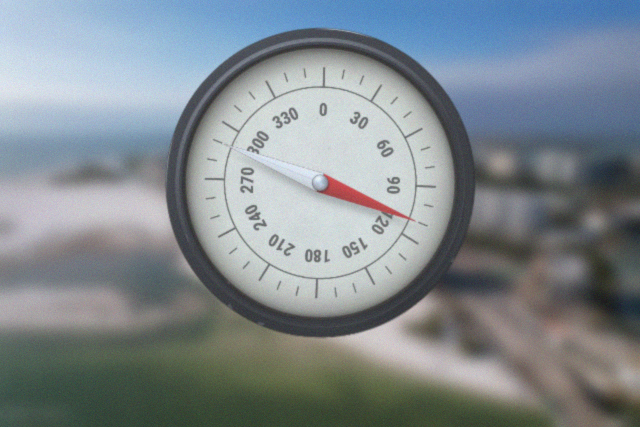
° 110
